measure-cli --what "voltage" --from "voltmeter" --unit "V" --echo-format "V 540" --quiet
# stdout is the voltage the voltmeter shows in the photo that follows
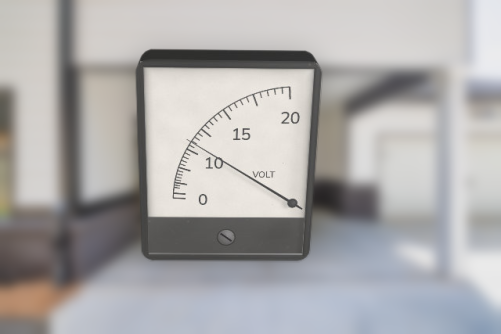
V 11
